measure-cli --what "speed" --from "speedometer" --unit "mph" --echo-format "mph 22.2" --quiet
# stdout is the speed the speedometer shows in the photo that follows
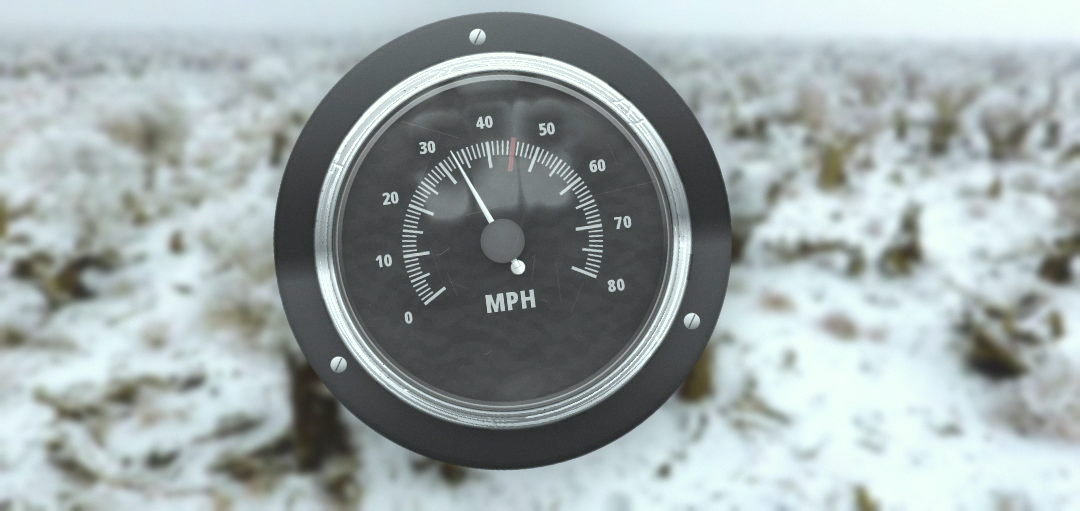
mph 33
